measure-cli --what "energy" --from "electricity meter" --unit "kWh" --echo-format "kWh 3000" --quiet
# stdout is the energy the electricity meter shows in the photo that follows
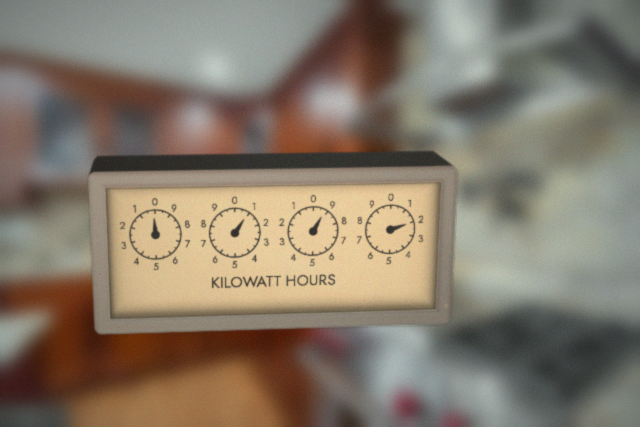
kWh 92
